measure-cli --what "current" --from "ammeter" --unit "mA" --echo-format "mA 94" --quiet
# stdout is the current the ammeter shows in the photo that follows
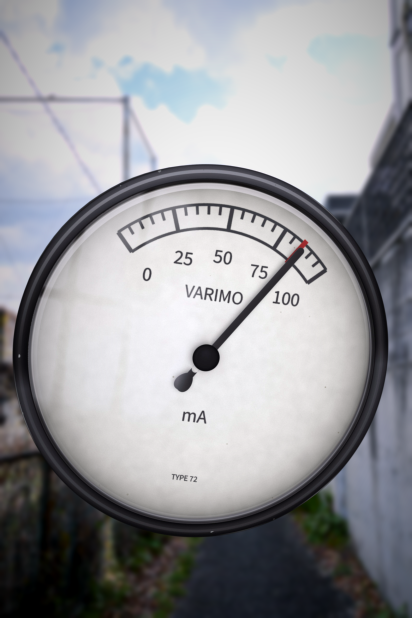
mA 85
